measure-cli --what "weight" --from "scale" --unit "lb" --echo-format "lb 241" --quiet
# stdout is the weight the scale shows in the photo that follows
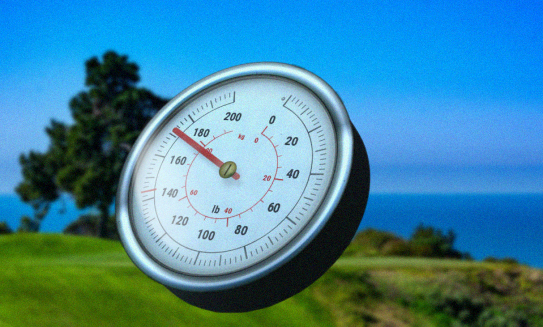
lb 172
